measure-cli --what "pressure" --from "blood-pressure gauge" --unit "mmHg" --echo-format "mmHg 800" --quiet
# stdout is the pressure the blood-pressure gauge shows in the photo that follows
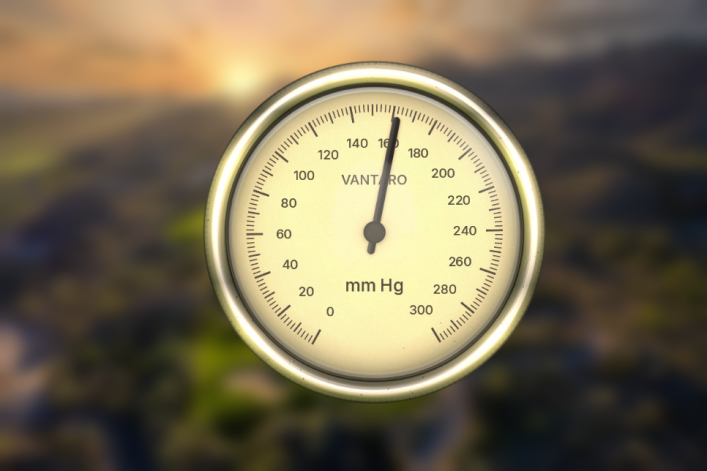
mmHg 162
